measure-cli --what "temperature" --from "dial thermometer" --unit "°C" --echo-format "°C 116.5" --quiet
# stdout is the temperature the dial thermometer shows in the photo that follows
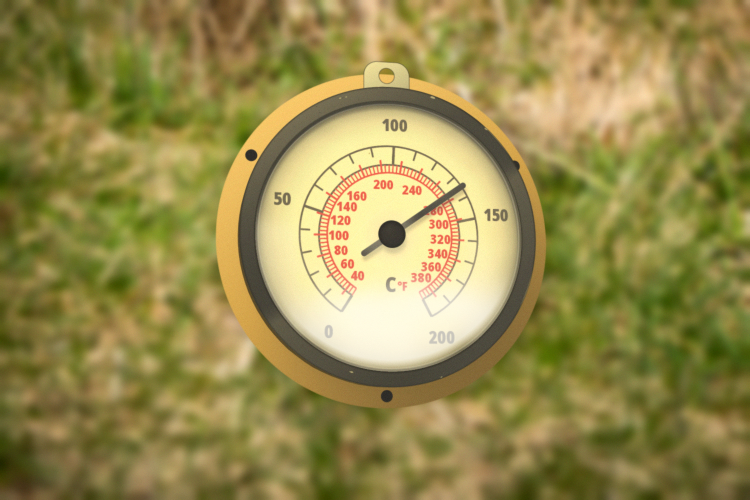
°C 135
